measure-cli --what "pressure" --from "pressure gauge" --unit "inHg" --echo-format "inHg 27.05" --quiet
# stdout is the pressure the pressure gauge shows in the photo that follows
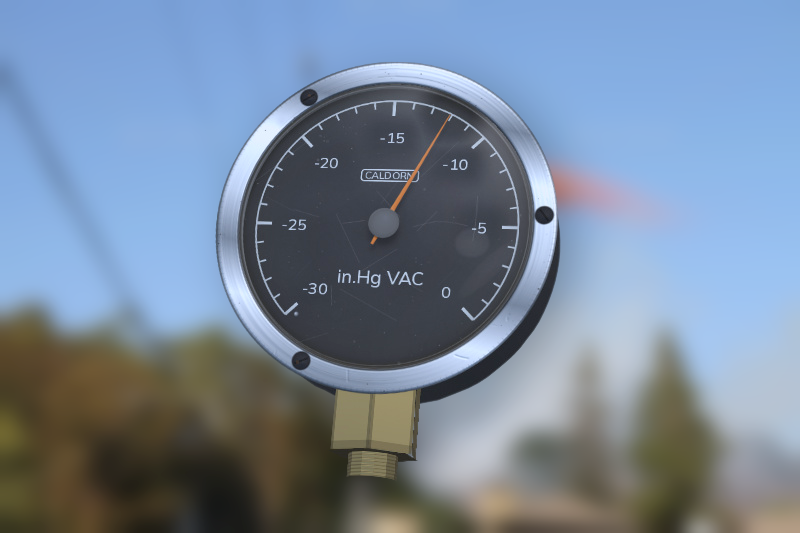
inHg -12
